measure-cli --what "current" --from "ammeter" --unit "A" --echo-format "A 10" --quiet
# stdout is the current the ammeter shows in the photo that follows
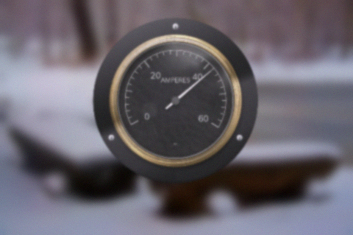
A 42
